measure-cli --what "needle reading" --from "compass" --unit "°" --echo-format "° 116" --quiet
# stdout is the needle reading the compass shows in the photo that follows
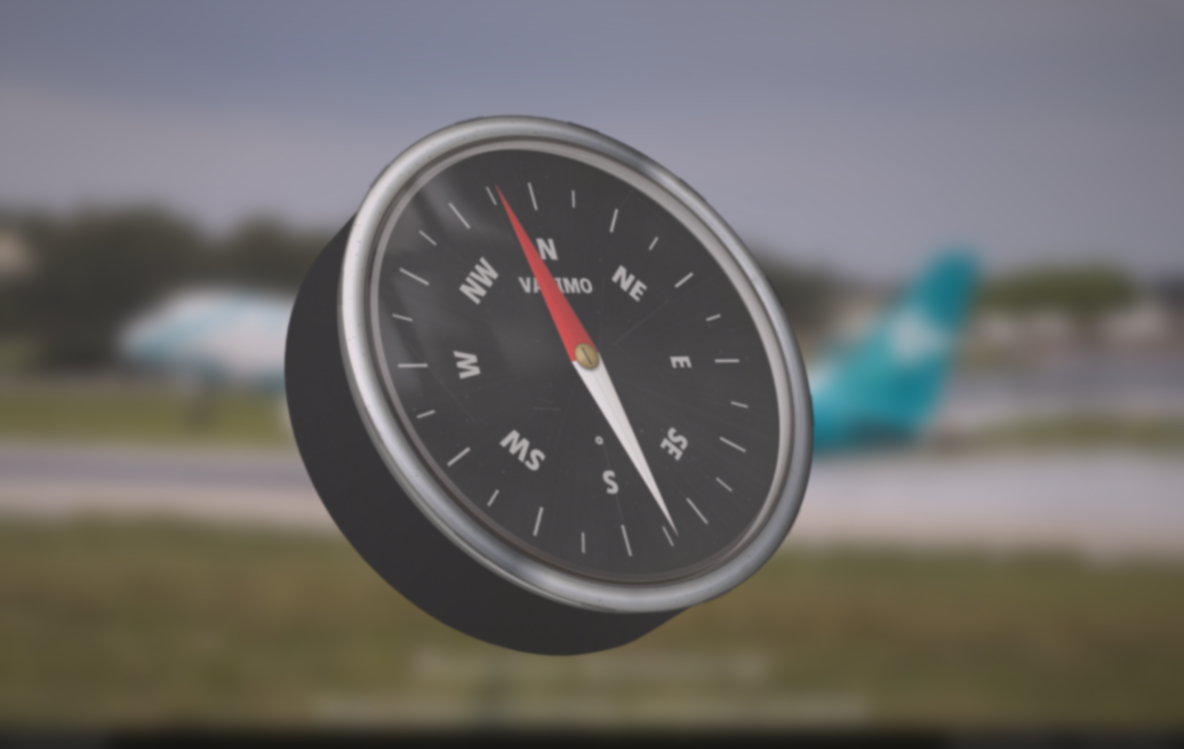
° 345
